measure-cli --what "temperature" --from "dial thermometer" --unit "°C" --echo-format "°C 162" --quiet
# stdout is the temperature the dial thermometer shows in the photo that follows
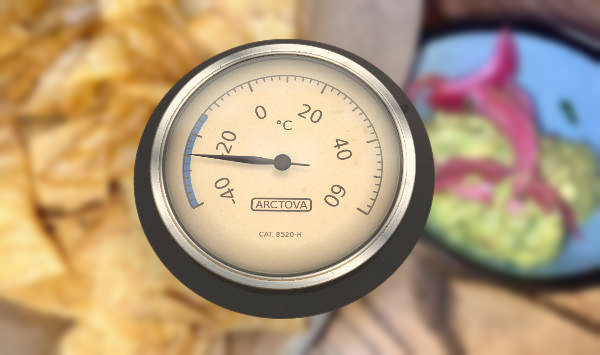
°C -26
